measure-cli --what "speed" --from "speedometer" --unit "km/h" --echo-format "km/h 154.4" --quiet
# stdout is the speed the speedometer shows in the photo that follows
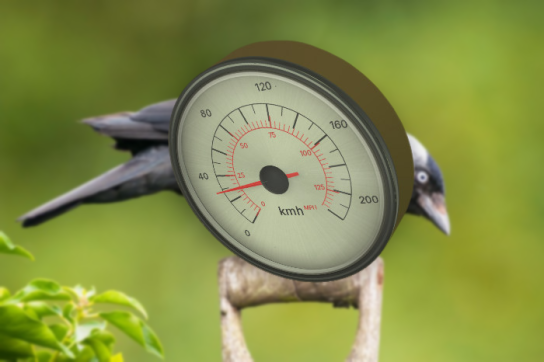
km/h 30
